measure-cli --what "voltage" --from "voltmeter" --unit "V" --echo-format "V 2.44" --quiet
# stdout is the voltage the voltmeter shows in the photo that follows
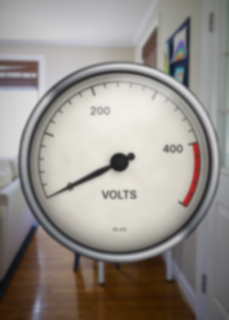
V 0
